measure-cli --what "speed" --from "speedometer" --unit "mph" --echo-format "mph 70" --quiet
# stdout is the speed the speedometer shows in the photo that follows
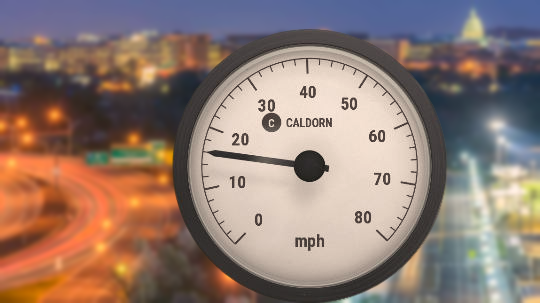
mph 16
